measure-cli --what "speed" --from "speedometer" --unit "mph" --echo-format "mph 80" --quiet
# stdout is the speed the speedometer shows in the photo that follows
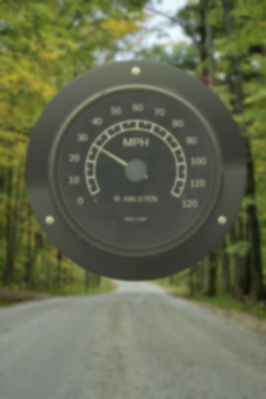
mph 30
